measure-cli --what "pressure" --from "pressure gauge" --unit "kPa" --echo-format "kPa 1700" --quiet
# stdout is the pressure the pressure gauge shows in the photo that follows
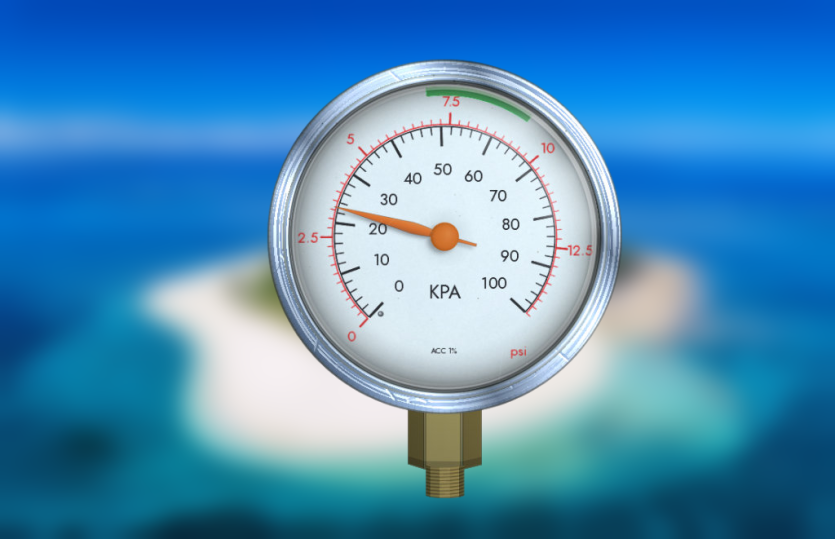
kPa 23
